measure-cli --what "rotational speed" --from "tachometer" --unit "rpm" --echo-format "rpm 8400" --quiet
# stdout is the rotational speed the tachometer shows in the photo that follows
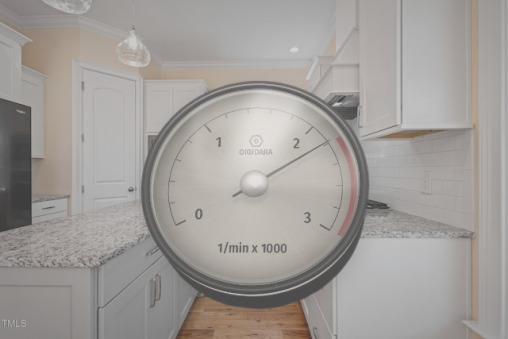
rpm 2200
